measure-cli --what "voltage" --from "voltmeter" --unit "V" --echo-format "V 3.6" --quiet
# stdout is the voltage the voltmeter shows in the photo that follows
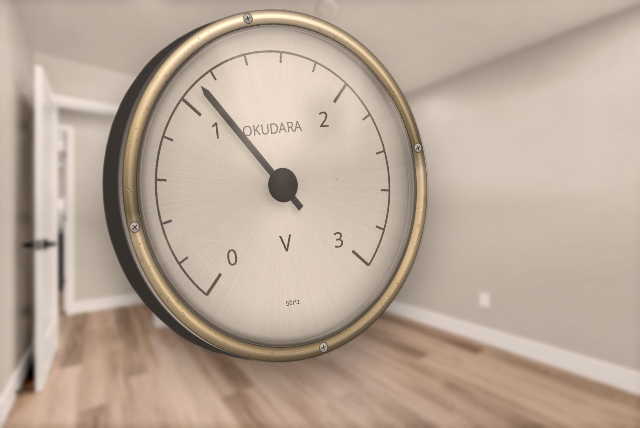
V 1.1
